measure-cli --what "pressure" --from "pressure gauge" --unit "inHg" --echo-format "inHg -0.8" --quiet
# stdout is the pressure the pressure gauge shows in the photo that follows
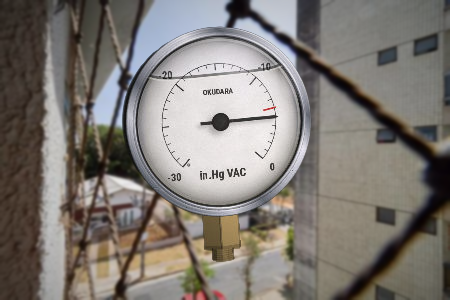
inHg -5
